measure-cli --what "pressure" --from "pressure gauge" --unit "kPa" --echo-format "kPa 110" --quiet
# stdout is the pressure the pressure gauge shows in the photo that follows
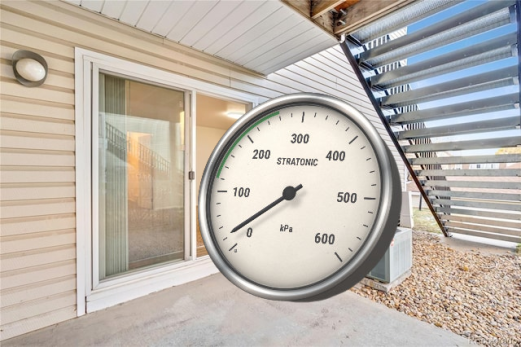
kPa 20
